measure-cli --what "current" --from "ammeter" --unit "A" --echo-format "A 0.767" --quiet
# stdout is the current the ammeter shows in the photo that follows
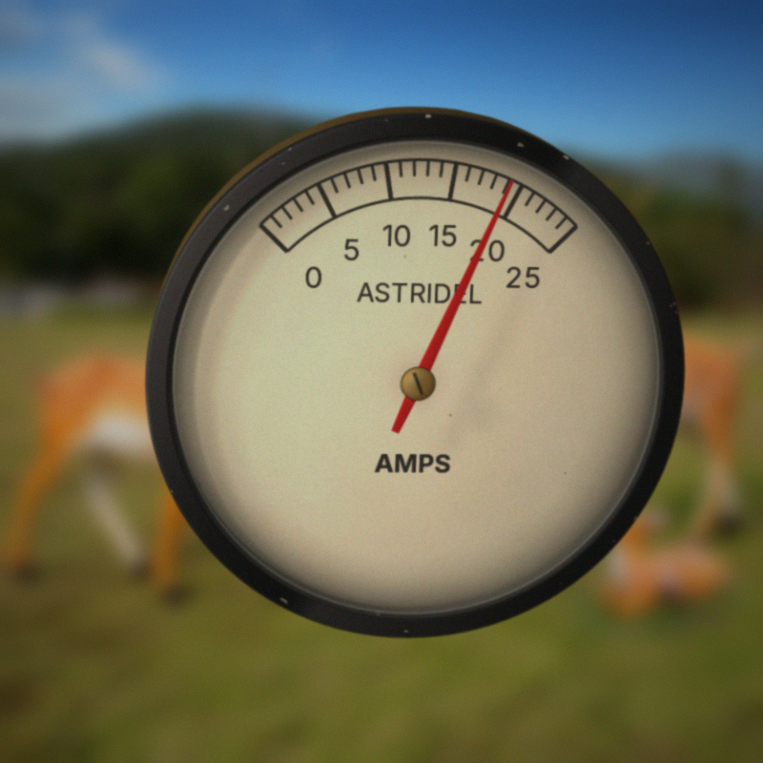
A 19
